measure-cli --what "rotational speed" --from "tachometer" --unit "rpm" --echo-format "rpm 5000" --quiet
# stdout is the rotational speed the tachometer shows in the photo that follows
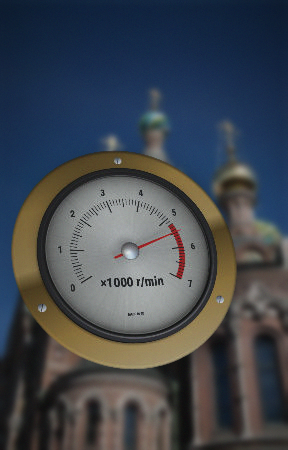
rpm 5500
